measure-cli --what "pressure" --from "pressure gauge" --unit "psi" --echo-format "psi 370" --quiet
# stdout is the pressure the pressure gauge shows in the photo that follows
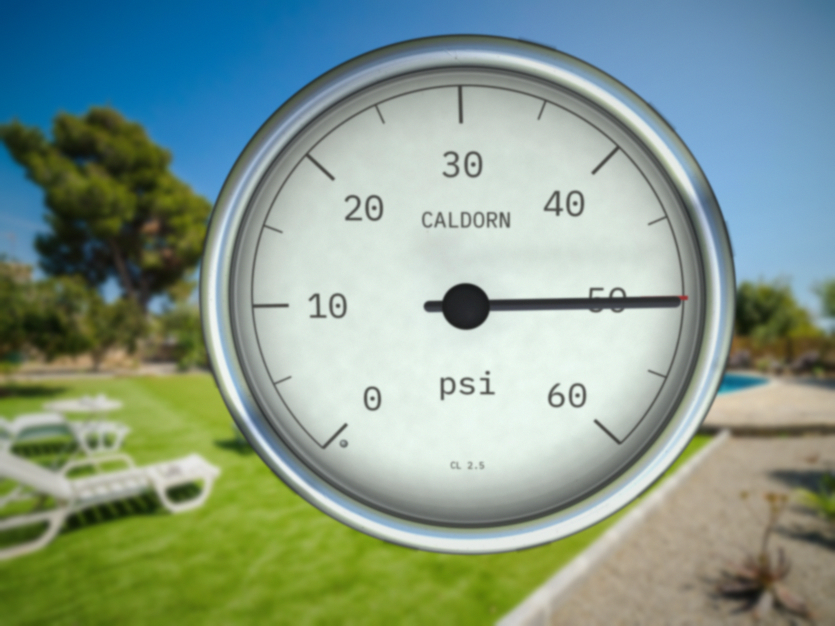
psi 50
